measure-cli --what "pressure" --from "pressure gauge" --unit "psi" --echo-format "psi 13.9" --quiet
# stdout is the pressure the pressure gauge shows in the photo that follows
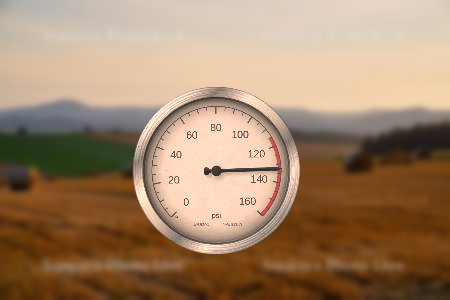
psi 132.5
